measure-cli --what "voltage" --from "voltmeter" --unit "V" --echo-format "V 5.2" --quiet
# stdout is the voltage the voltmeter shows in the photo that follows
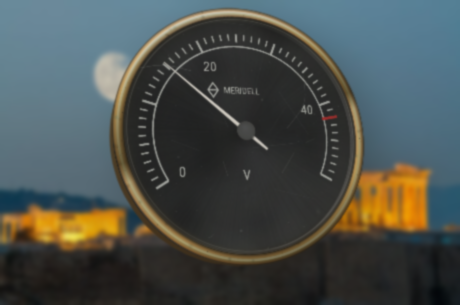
V 15
